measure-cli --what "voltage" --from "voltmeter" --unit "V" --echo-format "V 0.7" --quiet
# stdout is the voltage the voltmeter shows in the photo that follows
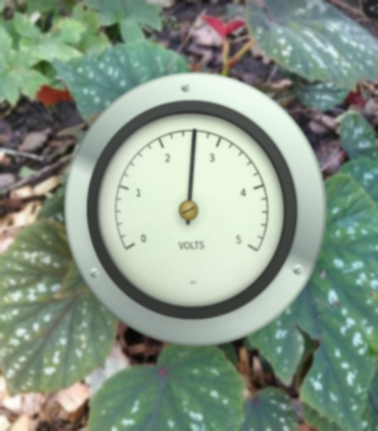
V 2.6
